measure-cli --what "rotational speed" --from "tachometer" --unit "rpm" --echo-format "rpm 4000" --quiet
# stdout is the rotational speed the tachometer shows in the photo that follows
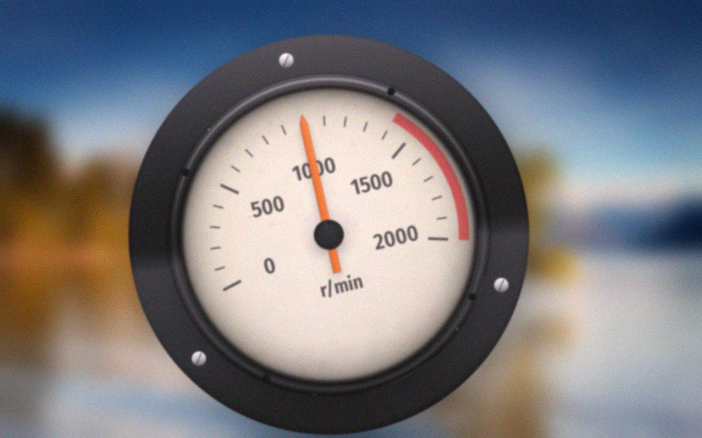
rpm 1000
